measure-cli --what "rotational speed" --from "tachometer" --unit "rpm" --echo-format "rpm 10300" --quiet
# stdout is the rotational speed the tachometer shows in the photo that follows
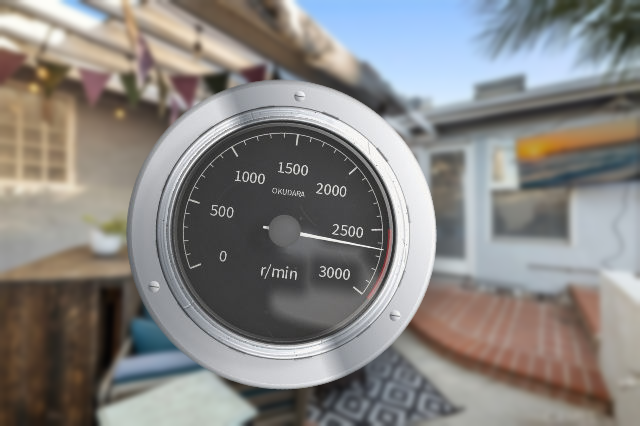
rpm 2650
